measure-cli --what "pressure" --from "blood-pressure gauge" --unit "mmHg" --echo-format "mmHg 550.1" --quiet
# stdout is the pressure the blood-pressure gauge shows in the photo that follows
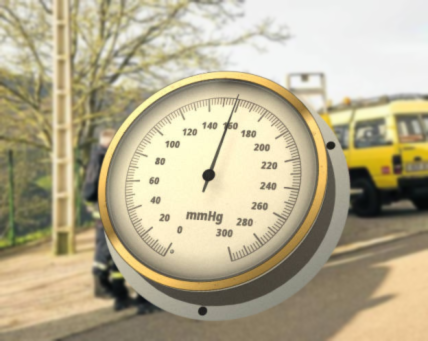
mmHg 160
